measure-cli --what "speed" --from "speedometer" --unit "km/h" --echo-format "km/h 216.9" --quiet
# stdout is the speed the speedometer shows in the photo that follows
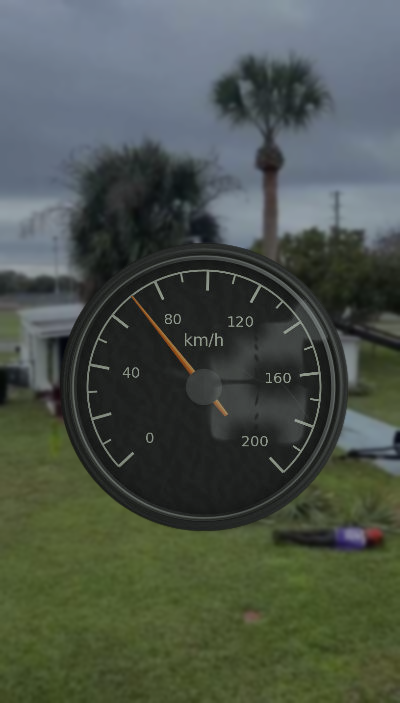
km/h 70
